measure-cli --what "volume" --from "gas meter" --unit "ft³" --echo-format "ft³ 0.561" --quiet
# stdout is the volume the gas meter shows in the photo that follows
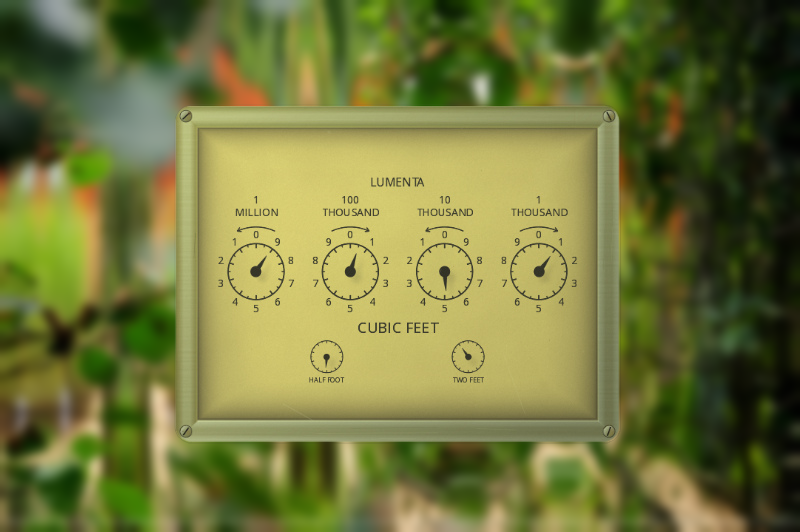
ft³ 905100
